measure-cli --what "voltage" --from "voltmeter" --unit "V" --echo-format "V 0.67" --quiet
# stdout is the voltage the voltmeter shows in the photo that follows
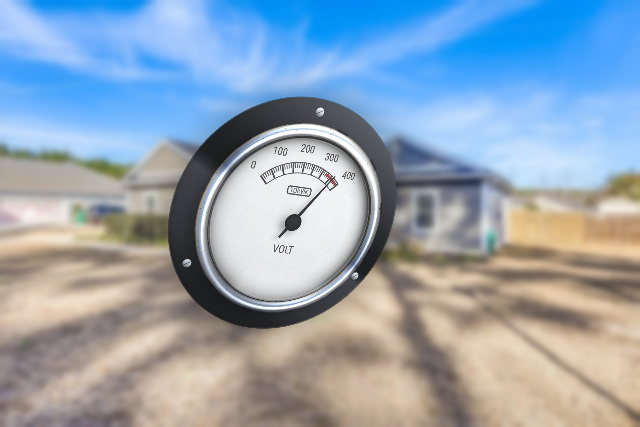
V 350
